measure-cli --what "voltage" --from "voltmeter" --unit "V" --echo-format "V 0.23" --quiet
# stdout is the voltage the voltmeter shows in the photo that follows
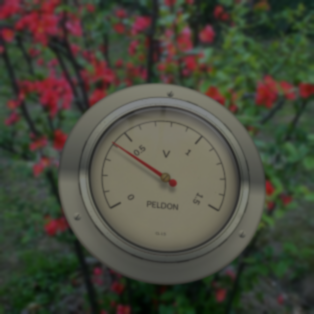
V 0.4
